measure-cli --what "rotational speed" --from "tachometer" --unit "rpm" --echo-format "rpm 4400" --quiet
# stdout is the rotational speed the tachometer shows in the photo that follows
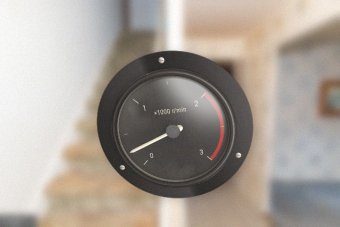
rpm 250
